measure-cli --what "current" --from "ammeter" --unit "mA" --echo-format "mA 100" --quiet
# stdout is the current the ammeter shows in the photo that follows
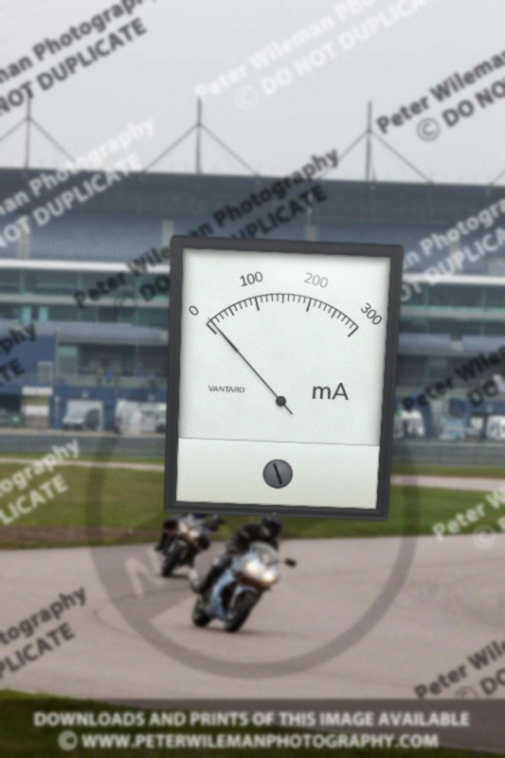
mA 10
